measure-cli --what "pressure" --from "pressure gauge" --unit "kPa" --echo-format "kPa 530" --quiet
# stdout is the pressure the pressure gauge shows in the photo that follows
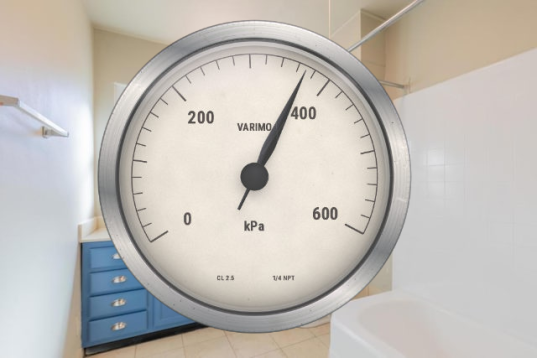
kPa 370
